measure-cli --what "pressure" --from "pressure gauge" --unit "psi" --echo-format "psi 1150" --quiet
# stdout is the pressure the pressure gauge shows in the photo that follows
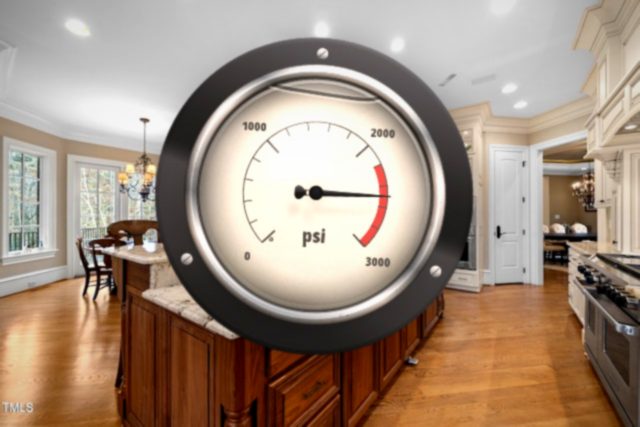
psi 2500
